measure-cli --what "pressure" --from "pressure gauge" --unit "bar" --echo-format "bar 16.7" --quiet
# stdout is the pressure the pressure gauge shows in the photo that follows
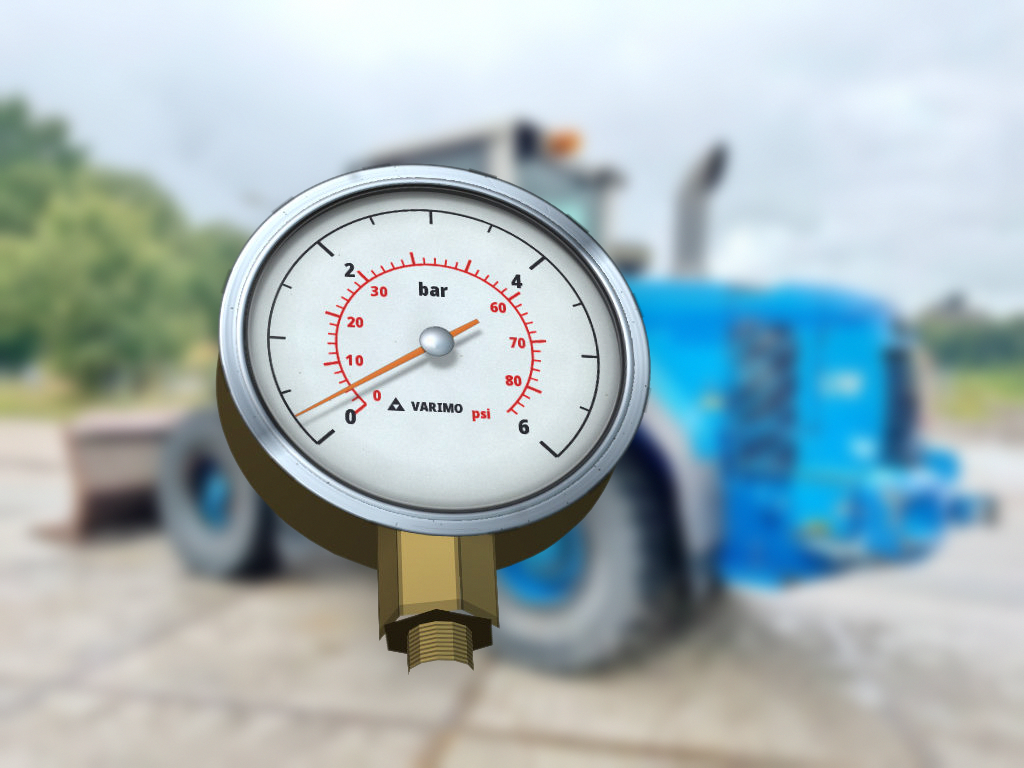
bar 0.25
